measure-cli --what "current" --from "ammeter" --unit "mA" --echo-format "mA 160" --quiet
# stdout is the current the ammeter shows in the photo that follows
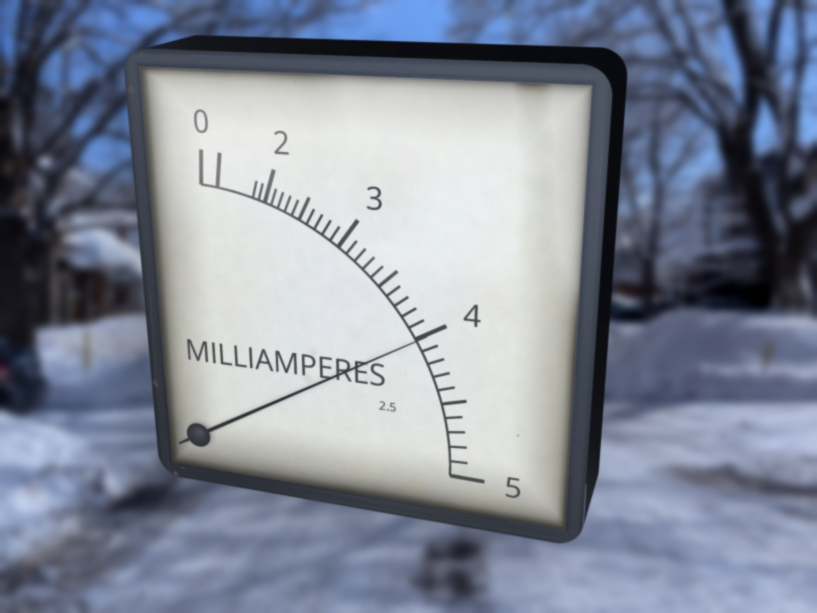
mA 4
